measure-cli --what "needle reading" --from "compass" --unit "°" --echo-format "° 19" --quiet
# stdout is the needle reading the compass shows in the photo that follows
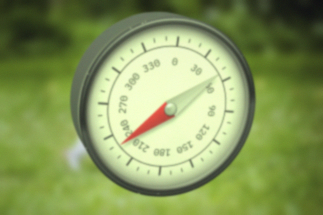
° 230
